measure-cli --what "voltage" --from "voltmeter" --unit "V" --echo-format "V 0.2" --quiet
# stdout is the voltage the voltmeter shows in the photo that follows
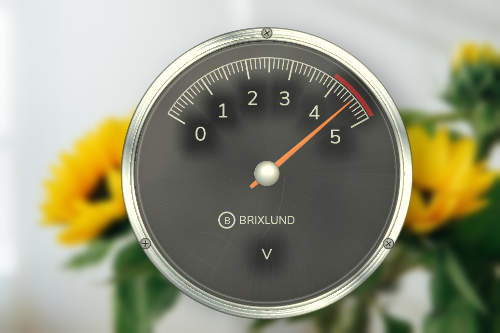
V 4.5
